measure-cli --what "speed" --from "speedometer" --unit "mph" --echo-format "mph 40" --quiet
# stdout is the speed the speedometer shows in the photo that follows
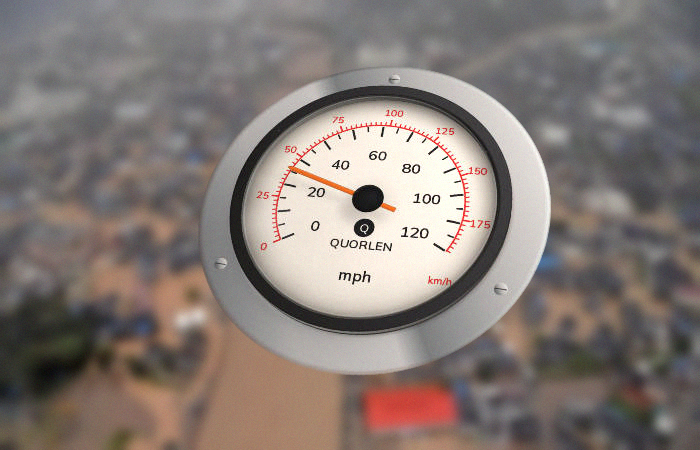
mph 25
